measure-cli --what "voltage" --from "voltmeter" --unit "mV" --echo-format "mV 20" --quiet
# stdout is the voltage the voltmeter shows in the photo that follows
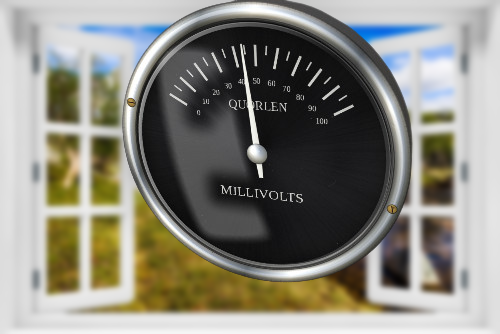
mV 45
